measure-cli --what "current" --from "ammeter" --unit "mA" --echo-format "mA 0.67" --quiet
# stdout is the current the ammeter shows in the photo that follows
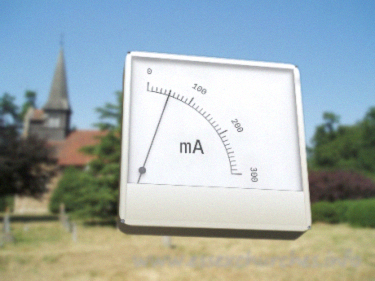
mA 50
